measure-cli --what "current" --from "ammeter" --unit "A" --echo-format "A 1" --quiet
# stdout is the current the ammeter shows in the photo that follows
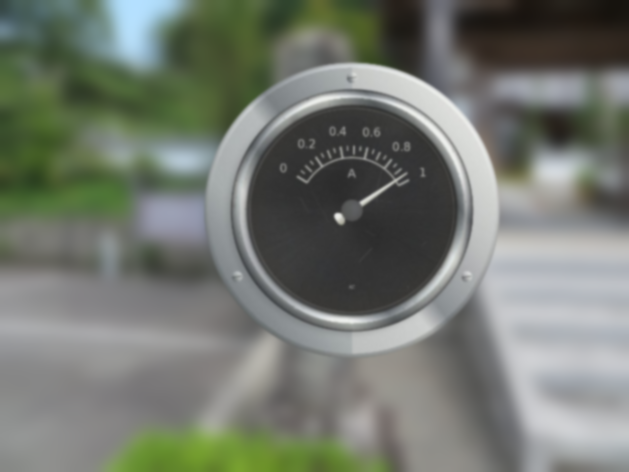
A 0.95
